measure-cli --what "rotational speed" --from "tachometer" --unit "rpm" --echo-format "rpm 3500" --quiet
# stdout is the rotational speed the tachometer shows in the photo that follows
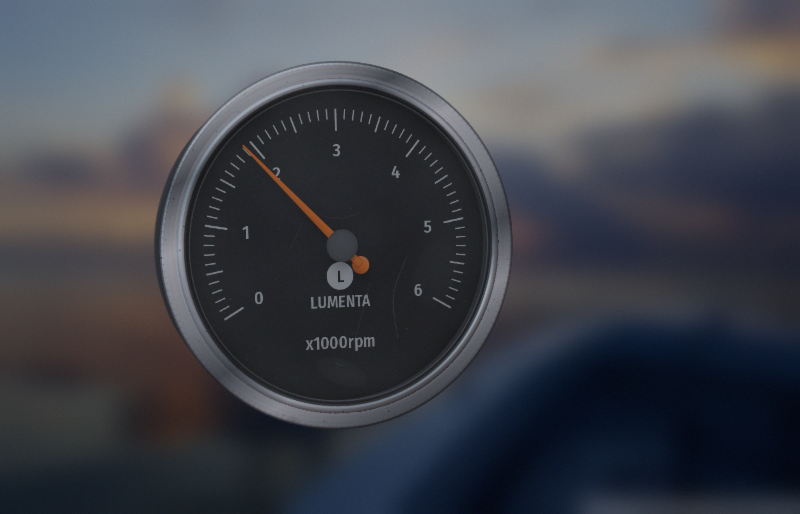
rpm 1900
